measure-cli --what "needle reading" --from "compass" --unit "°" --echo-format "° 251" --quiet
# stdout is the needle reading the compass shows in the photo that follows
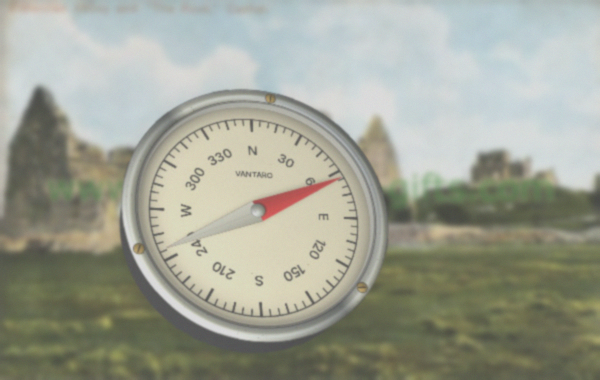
° 65
